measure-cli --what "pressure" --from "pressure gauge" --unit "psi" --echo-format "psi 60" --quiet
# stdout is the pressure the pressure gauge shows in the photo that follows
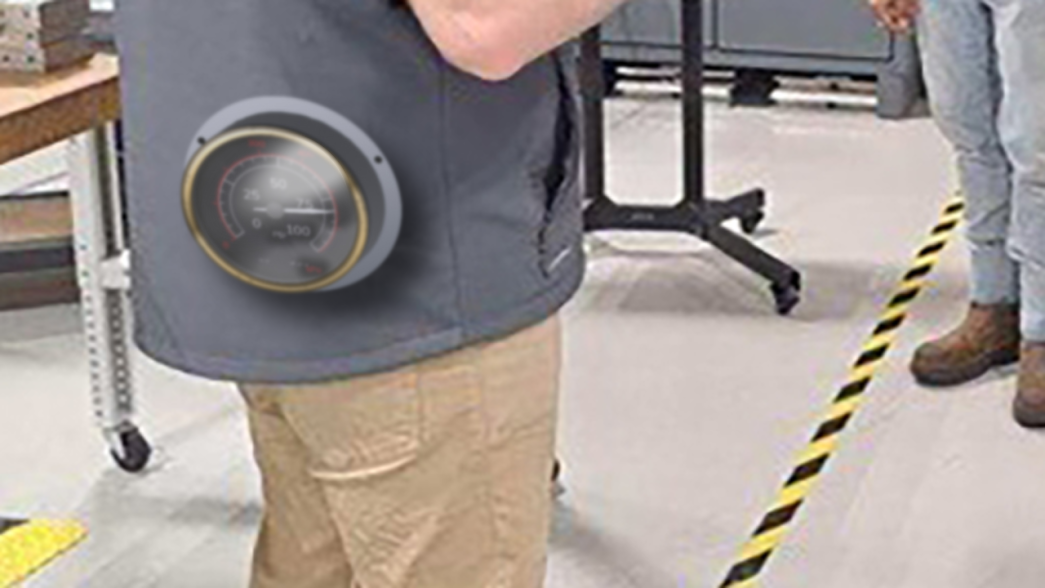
psi 80
